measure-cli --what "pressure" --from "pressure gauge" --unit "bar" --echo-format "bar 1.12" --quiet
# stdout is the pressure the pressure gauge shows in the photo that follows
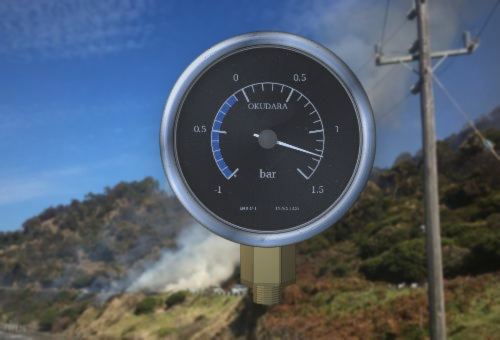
bar 1.25
